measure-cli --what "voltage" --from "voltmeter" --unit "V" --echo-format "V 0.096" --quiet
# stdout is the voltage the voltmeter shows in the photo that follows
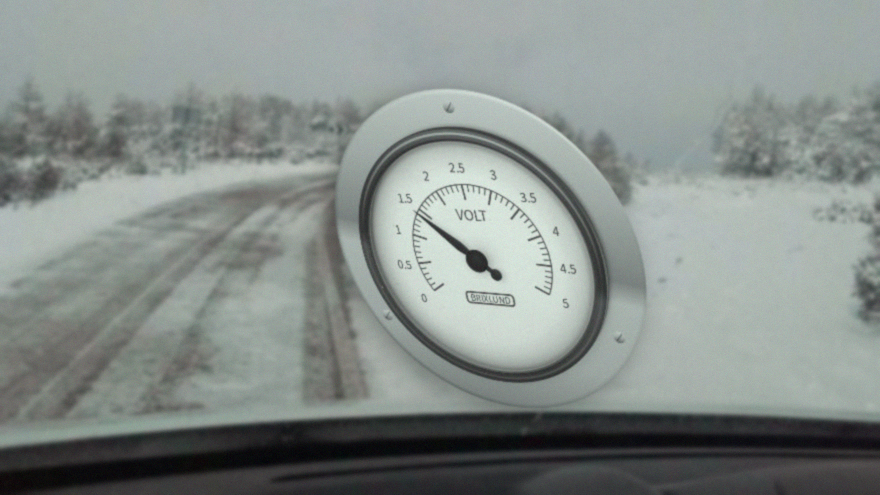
V 1.5
